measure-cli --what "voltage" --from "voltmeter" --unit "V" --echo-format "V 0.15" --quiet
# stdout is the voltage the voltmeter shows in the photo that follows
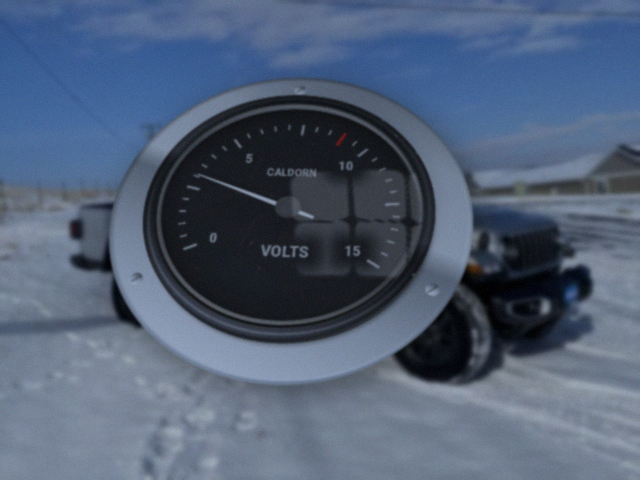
V 3
